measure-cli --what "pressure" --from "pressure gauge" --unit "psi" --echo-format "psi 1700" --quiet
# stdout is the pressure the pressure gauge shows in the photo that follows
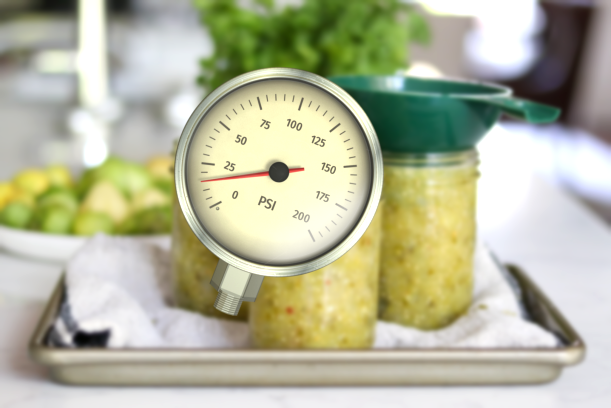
psi 15
